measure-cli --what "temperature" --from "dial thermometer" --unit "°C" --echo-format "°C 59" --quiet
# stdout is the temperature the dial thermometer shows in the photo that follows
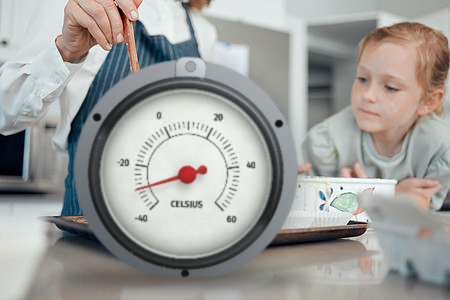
°C -30
